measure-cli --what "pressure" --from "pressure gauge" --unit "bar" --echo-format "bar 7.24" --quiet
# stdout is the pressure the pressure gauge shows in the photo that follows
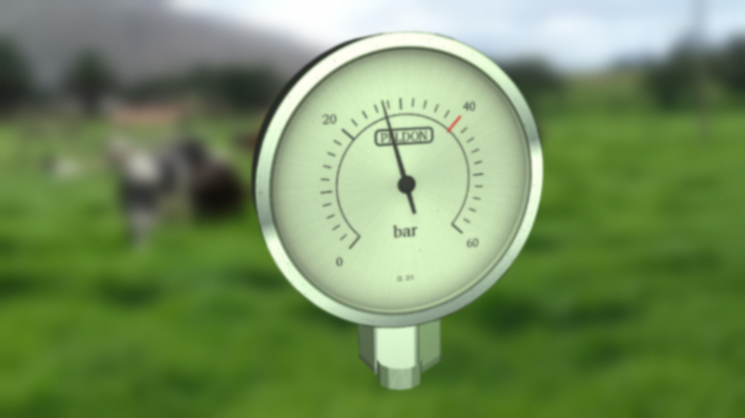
bar 27
